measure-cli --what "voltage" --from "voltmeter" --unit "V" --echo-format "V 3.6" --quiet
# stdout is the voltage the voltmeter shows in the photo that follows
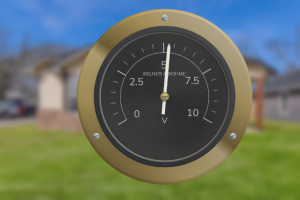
V 5.25
